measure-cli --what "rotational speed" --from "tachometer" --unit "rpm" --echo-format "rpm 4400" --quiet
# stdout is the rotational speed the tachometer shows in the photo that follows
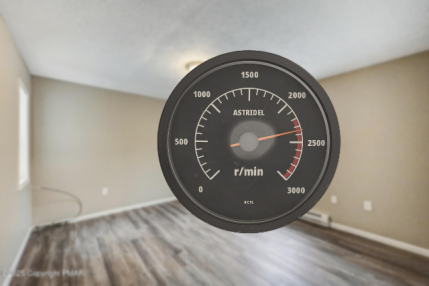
rpm 2350
